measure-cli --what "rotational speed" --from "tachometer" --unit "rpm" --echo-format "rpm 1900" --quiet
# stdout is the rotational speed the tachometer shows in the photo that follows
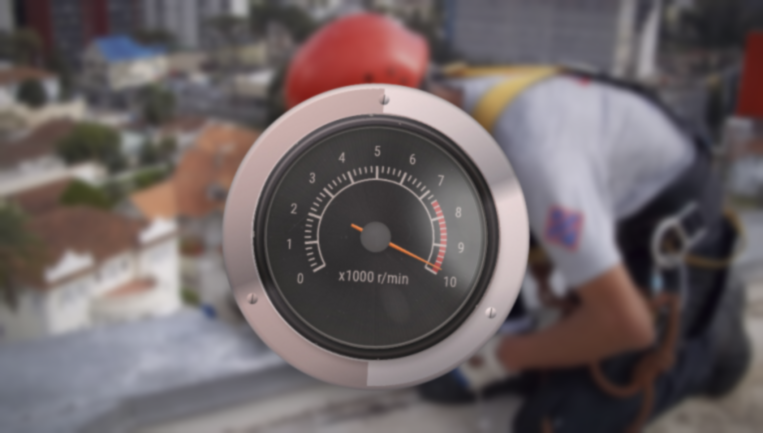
rpm 9800
